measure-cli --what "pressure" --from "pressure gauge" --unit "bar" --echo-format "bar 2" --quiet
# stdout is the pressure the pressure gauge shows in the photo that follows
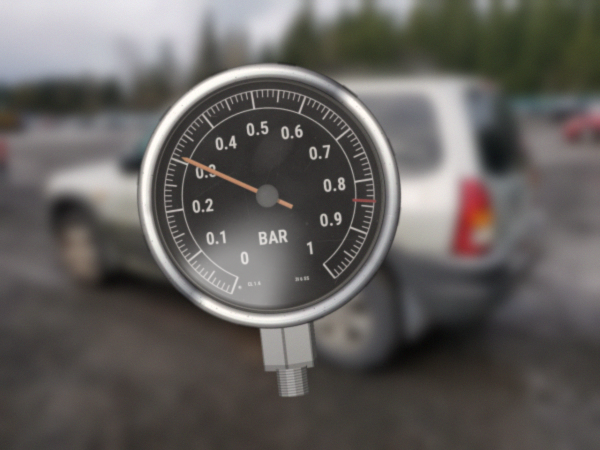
bar 0.31
